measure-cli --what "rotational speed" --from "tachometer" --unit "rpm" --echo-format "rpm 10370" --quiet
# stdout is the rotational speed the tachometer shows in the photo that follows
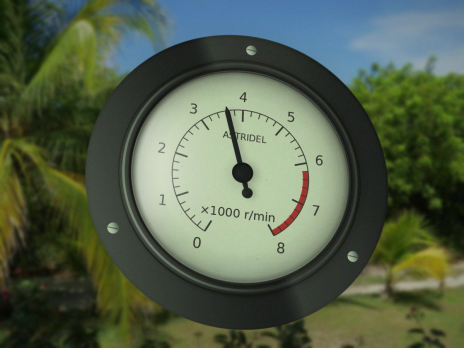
rpm 3600
